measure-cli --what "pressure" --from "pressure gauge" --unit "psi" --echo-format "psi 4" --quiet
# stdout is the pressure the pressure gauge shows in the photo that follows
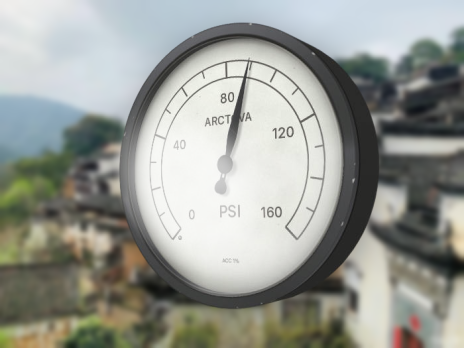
psi 90
